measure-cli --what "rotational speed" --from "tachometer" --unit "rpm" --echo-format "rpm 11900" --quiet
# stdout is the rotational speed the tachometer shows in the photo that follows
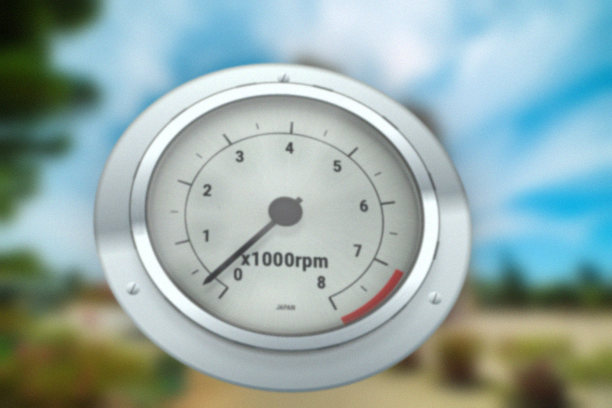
rpm 250
